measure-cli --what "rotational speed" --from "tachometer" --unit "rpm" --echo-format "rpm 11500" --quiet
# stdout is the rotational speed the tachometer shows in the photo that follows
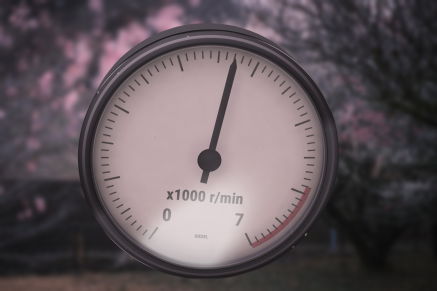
rpm 3700
